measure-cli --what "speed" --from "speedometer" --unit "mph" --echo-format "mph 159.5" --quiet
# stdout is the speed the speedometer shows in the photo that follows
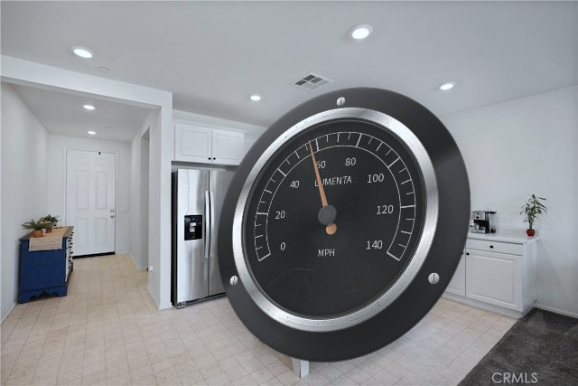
mph 57.5
